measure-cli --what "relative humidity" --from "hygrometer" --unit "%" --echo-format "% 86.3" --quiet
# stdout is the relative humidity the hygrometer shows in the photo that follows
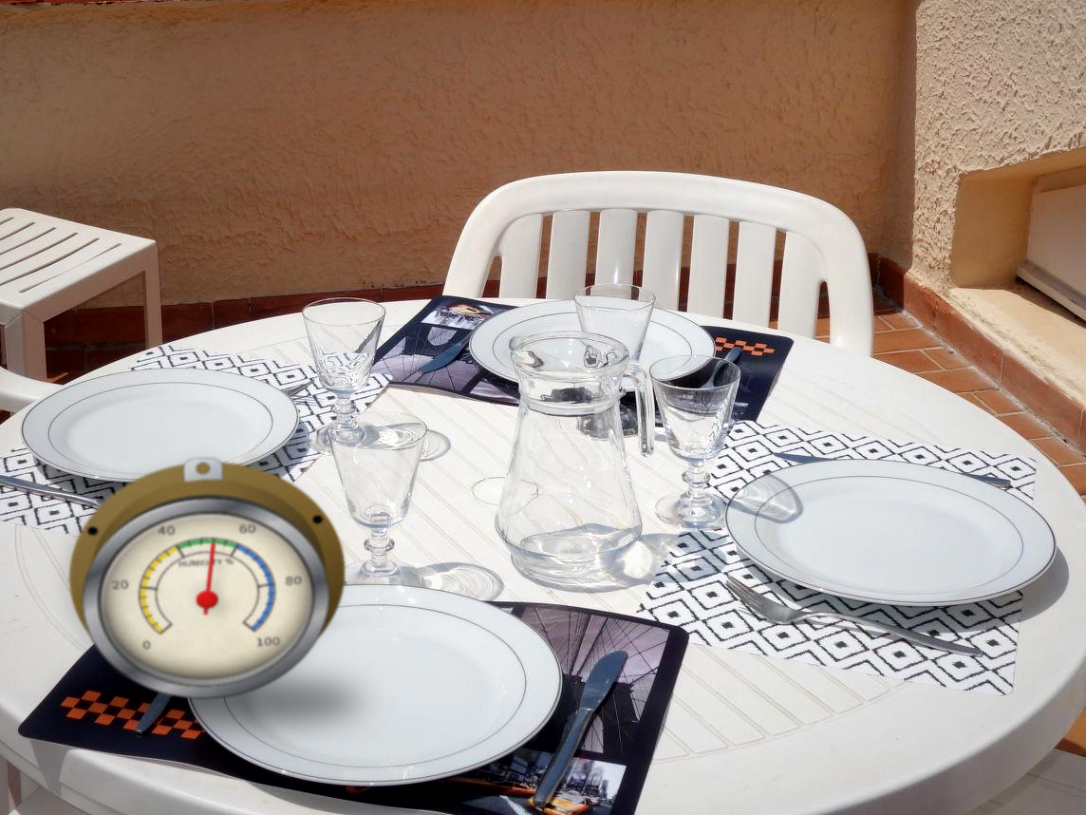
% 52
